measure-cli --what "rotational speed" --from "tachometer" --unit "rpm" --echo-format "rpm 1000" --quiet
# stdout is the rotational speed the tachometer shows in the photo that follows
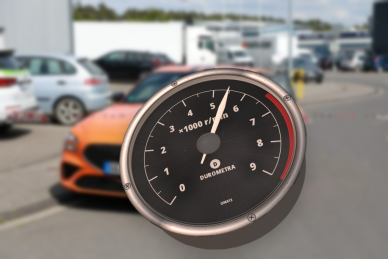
rpm 5500
